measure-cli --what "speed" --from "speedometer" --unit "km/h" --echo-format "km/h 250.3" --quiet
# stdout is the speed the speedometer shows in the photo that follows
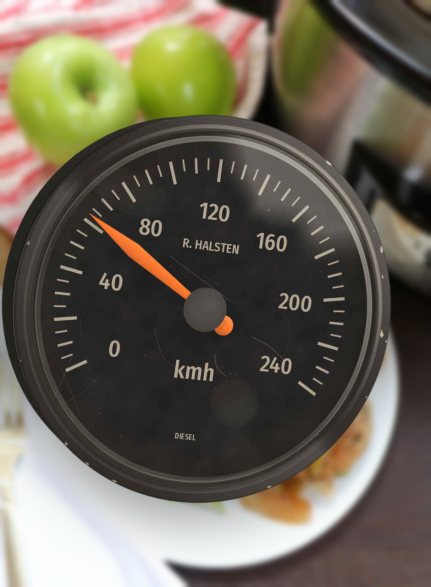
km/h 62.5
